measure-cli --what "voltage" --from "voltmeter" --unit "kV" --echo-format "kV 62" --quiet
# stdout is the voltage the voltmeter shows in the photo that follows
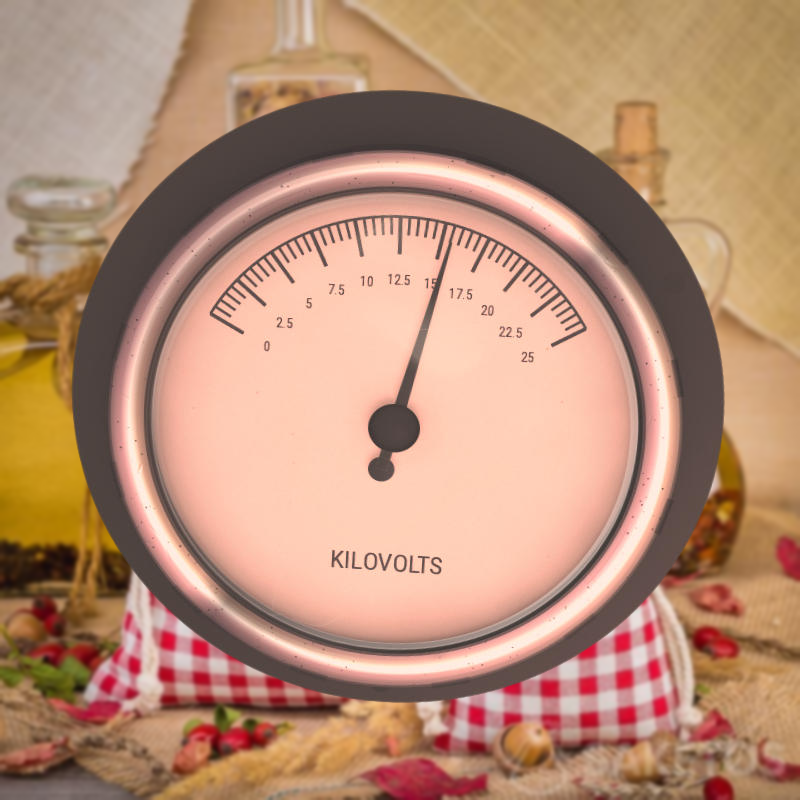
kV 15.5
